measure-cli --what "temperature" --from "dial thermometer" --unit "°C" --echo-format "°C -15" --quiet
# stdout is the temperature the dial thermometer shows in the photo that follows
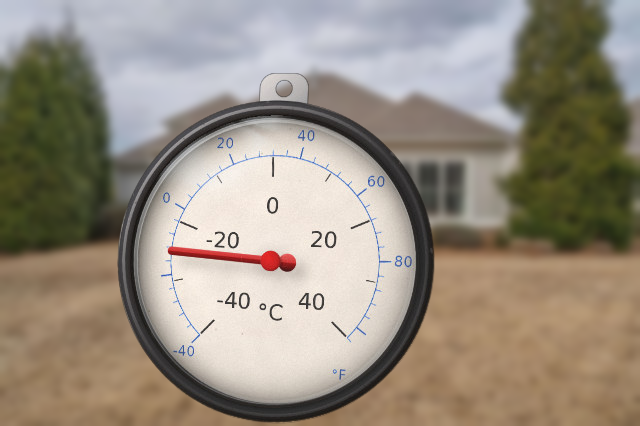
°C -25
